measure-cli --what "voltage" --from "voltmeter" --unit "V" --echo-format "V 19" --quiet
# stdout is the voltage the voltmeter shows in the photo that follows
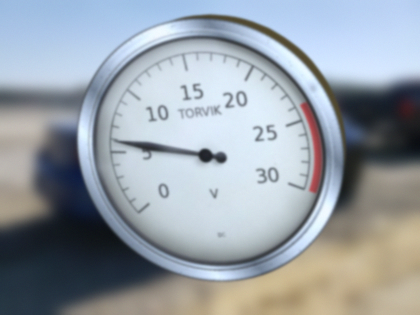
V 6
